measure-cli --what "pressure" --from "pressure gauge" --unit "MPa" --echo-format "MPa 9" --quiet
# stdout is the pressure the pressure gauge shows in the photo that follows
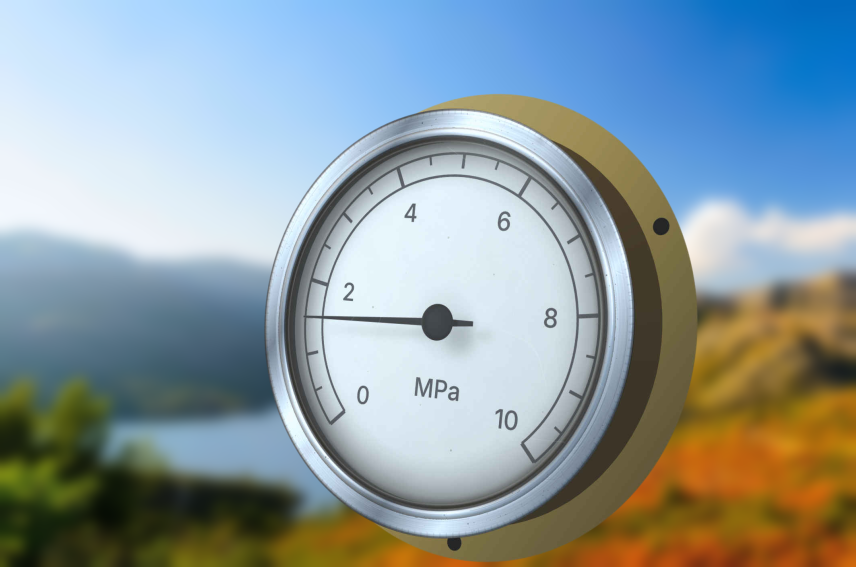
MPa 1.5
